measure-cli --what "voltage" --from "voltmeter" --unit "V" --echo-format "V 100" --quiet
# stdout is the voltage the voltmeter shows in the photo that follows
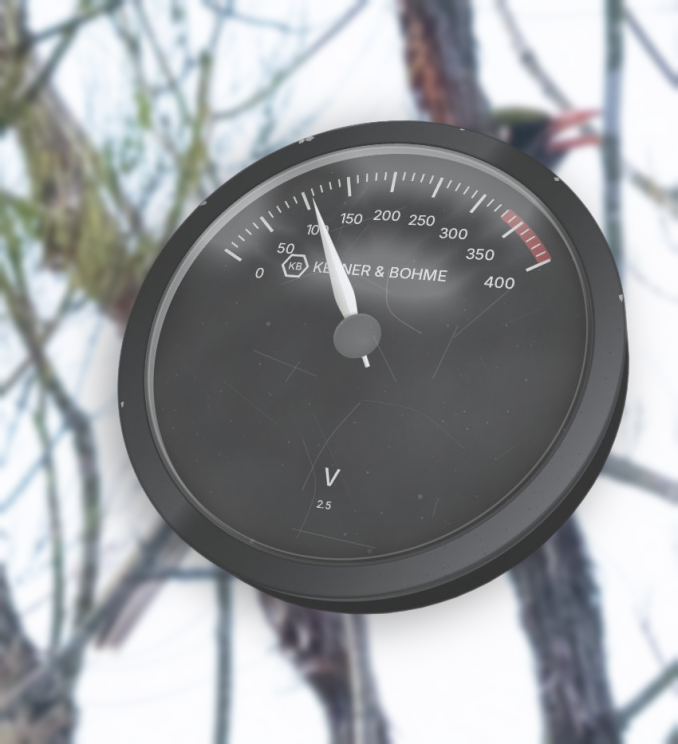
V 110
